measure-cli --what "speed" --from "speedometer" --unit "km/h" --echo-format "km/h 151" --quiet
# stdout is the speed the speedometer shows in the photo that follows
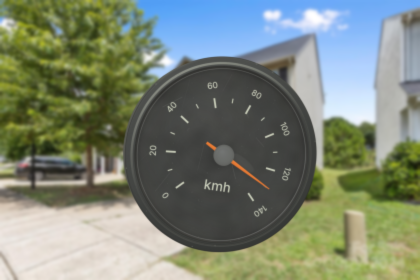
km/h 130
